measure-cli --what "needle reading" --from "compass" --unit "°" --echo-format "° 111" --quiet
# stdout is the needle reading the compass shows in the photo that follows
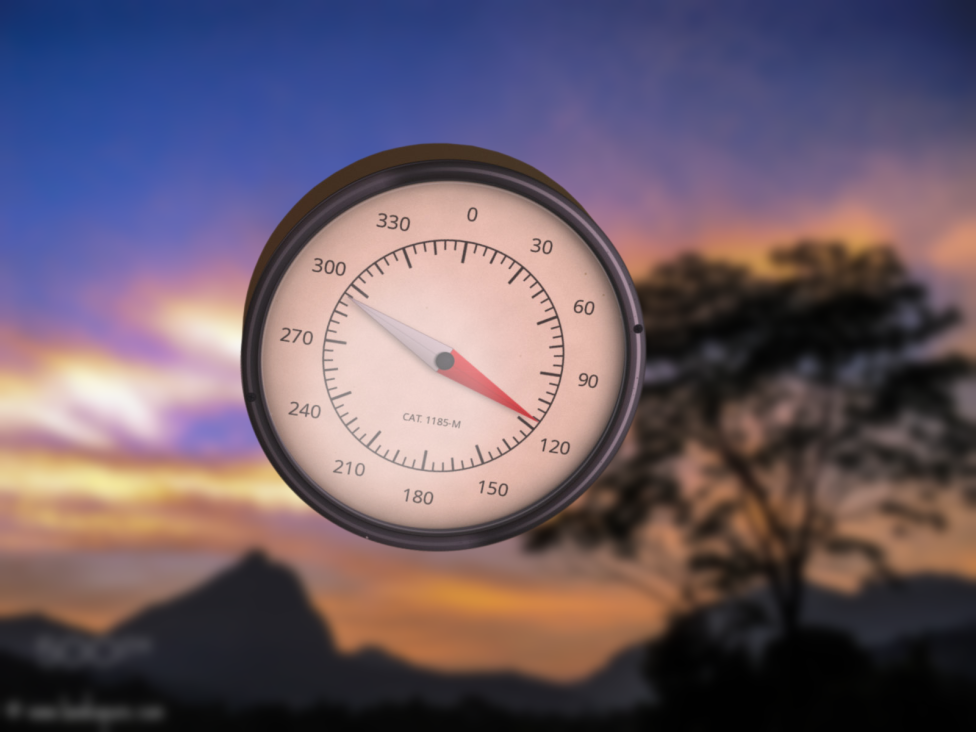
° 115
